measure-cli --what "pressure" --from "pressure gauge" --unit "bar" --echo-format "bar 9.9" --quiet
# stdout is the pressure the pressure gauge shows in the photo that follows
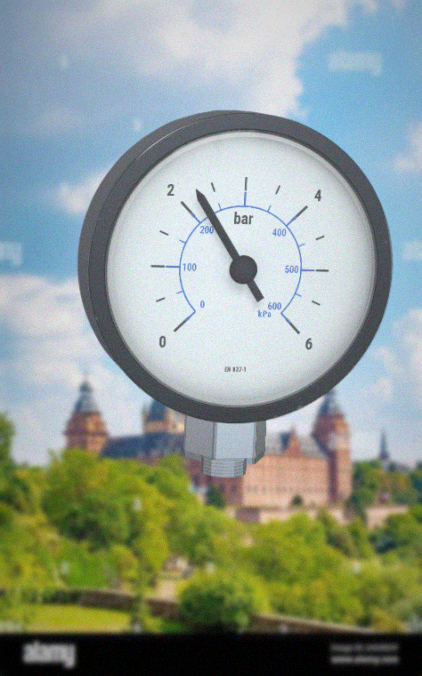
bar 2.25
